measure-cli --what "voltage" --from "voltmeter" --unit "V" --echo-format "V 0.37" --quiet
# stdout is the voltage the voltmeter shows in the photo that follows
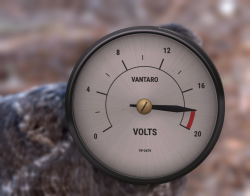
V 18
